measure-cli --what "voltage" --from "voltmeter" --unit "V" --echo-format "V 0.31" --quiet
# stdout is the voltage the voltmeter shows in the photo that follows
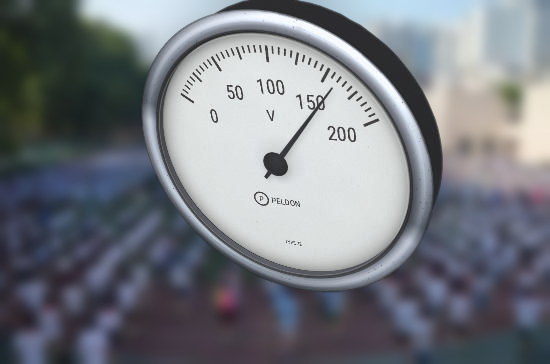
V 160
